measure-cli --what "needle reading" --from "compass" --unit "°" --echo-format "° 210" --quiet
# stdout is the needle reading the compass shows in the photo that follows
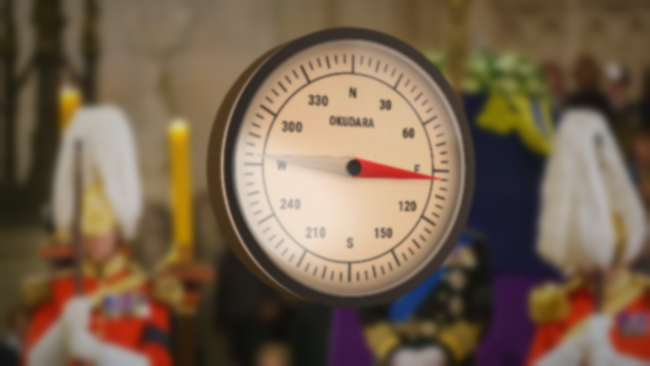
° 95
